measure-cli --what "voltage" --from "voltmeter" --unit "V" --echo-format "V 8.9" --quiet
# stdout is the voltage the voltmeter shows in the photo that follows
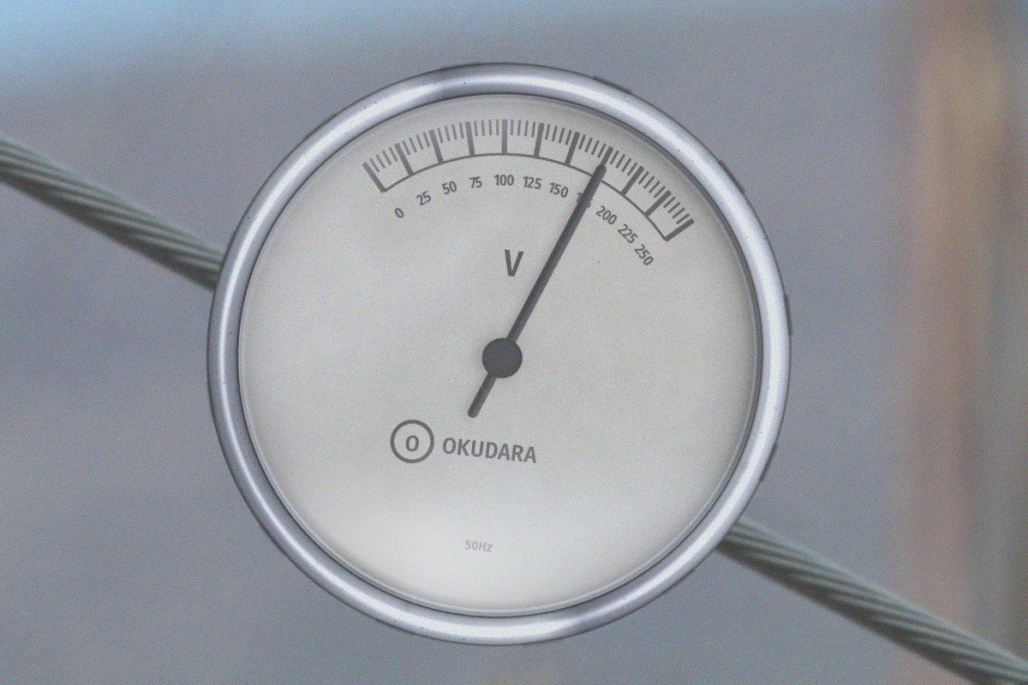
V 175
